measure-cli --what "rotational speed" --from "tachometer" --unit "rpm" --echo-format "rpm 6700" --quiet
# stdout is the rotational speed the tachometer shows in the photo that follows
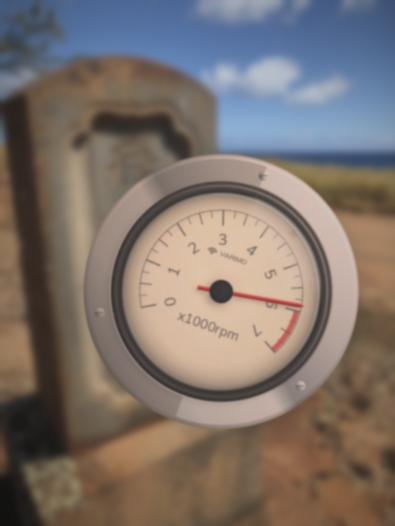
rpm 5875
